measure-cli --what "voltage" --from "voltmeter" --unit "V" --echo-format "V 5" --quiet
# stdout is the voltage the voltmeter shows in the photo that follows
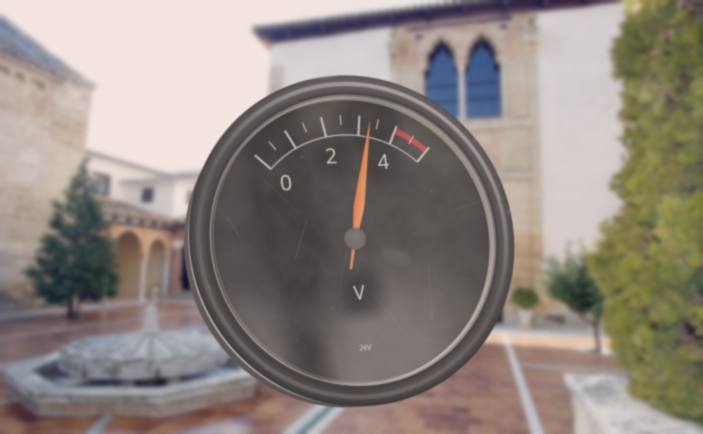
V 3.25
